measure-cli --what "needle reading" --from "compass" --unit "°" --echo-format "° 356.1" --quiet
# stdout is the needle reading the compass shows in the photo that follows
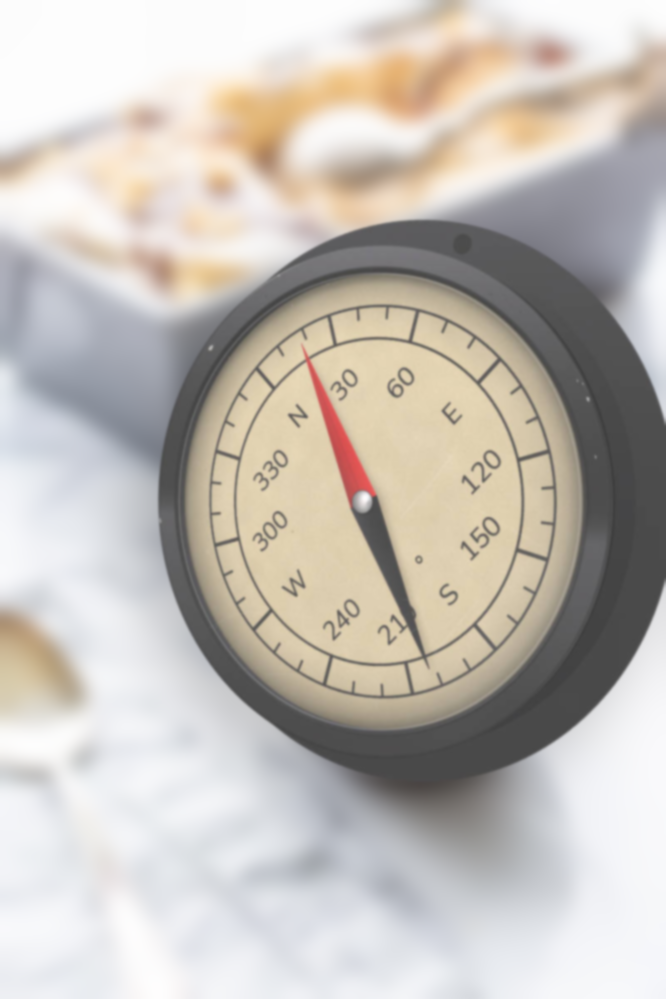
° 20
